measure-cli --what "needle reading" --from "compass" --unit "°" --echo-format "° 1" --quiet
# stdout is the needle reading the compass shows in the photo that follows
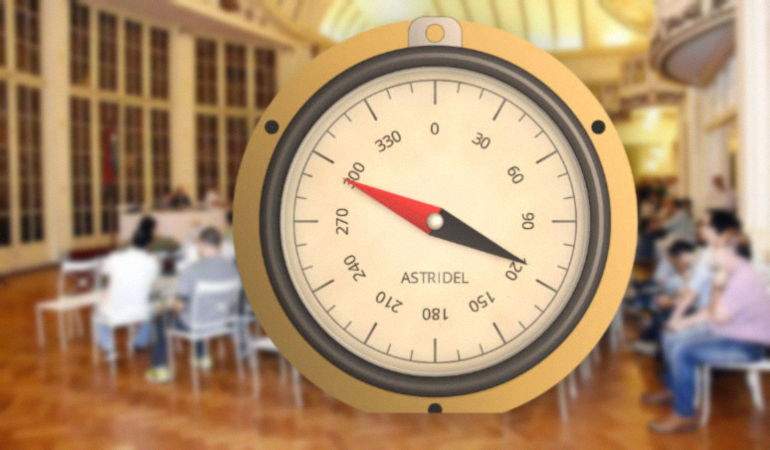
° 295
